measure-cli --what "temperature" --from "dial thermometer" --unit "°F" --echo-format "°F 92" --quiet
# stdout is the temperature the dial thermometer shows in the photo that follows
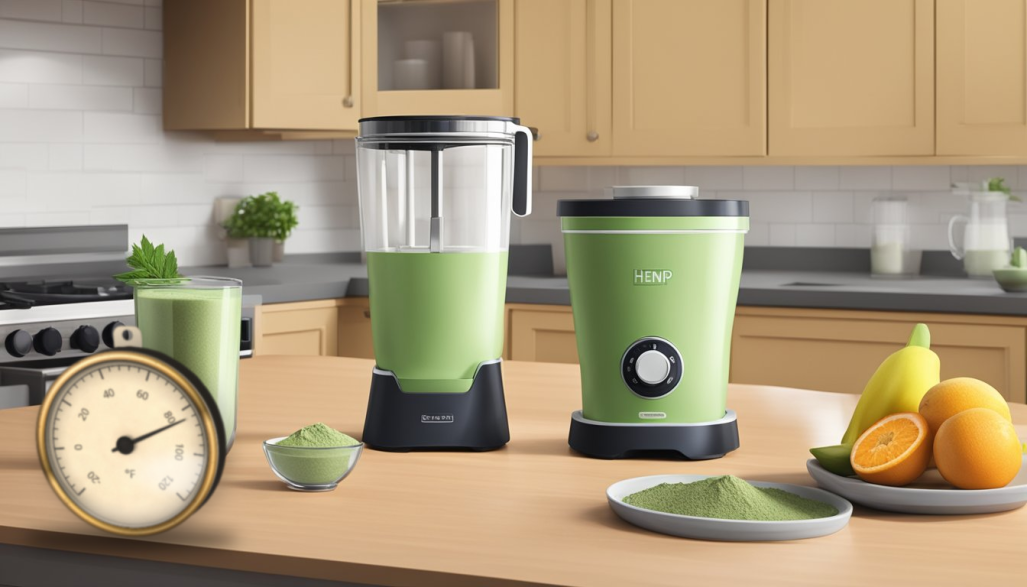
°F 84
